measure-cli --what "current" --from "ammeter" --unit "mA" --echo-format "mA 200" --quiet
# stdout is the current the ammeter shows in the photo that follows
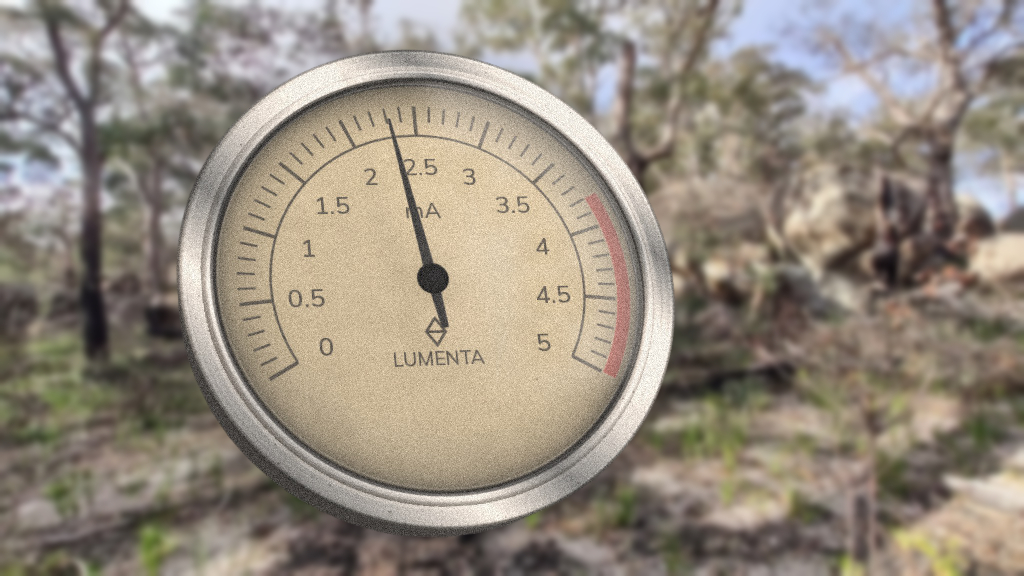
mA 2.3
